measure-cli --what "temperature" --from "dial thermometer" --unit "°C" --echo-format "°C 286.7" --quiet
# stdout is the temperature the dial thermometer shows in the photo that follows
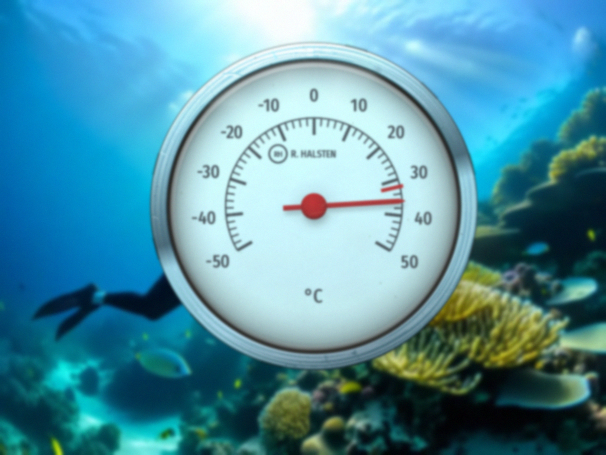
°C 36
